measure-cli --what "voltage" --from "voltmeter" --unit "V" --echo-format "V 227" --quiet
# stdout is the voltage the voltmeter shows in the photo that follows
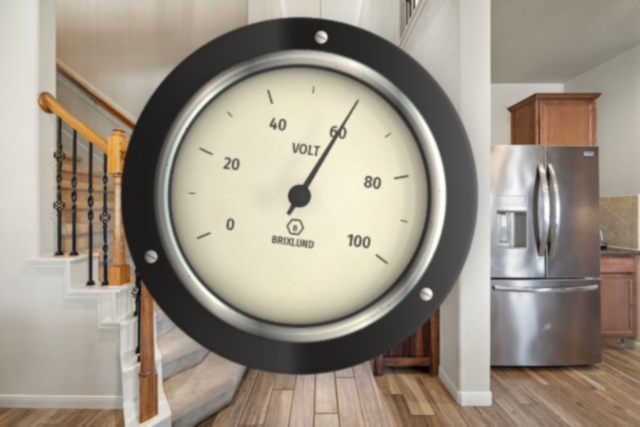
V 60
